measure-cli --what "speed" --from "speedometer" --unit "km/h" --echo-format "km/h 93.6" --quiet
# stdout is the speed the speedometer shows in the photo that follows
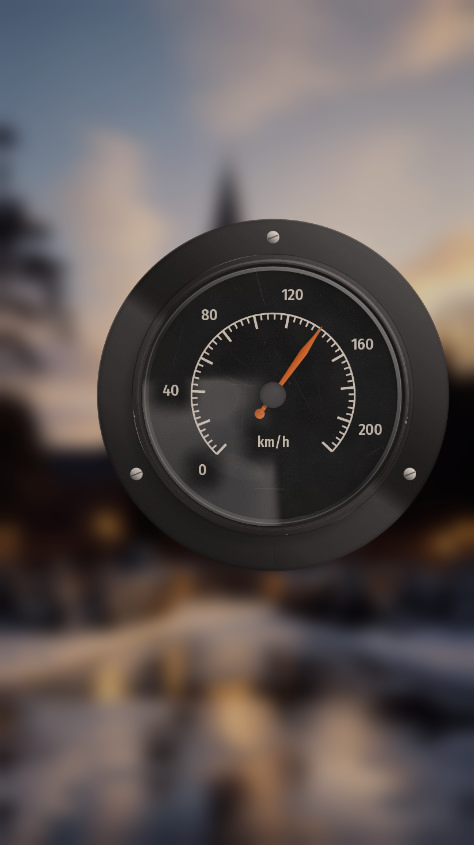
km/h 140
